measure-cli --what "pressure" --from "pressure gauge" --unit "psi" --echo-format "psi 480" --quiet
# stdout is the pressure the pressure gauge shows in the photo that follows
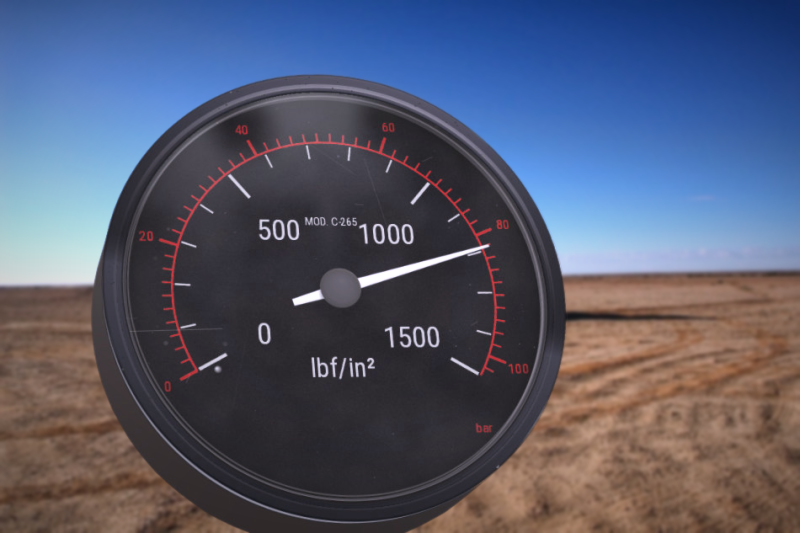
psi 1200
